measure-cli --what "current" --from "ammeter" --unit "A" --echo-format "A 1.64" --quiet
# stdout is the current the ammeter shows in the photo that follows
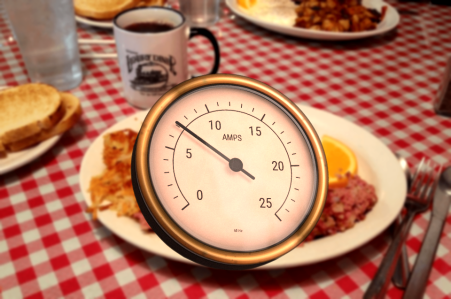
A 7
